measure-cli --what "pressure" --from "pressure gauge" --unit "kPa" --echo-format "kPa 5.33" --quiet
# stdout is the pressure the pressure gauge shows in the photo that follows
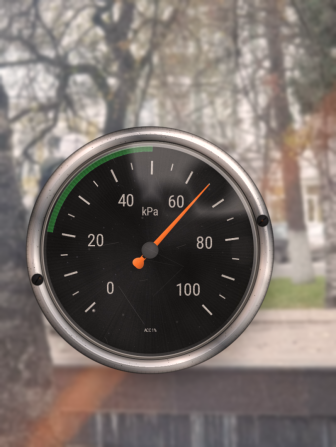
kPa 65
